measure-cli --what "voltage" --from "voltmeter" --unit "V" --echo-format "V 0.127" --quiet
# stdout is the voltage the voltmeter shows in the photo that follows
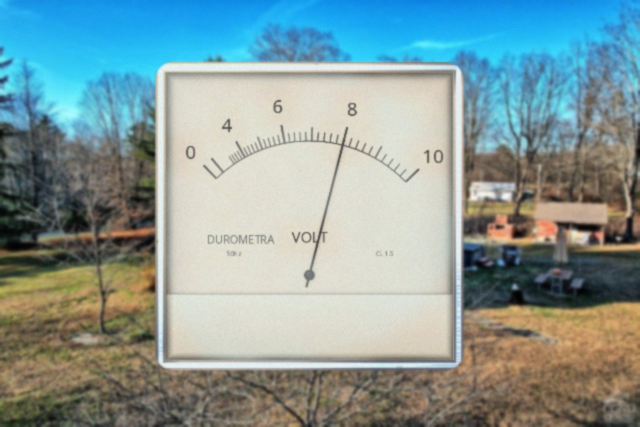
V 8
